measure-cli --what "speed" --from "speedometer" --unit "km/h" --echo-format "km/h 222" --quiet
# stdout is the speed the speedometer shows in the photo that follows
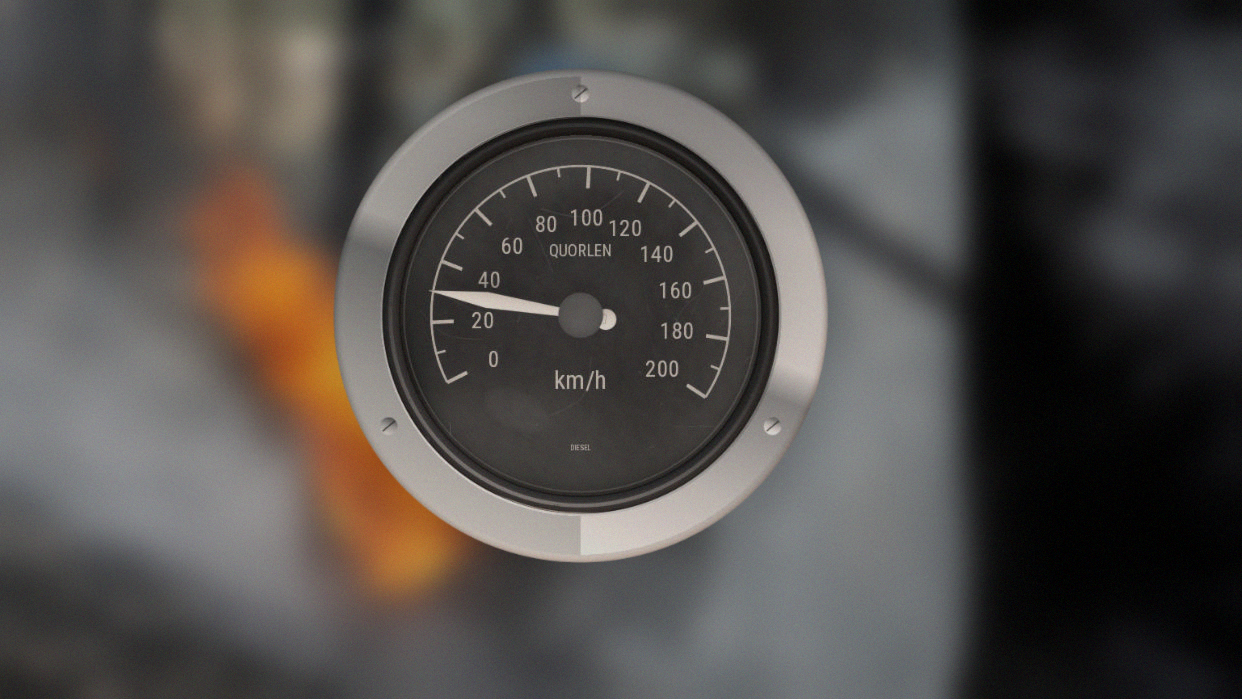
km/h 30
